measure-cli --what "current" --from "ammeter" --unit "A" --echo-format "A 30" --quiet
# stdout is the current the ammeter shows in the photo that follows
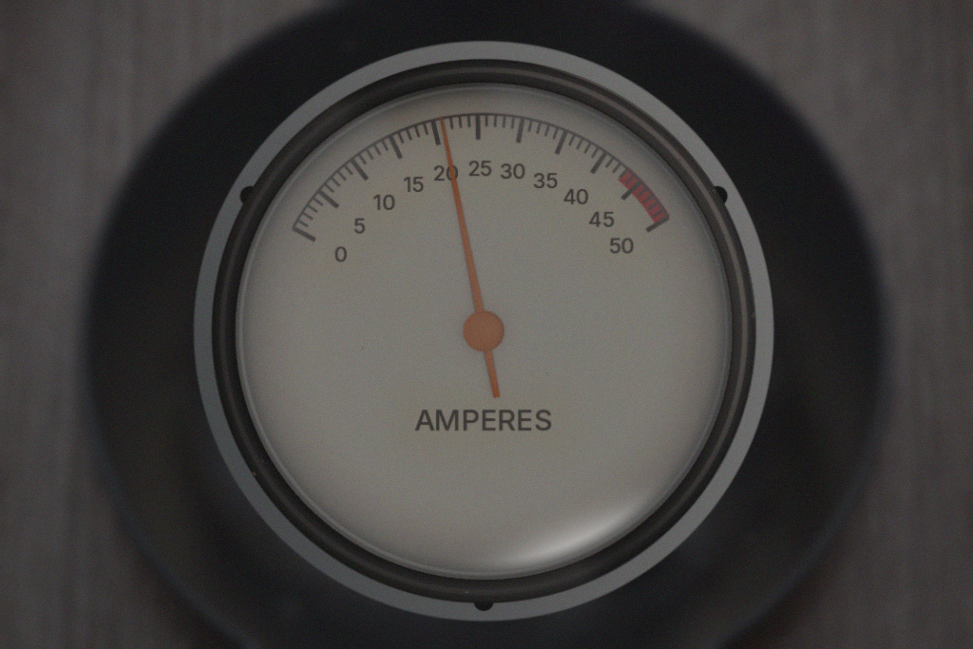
A 21
